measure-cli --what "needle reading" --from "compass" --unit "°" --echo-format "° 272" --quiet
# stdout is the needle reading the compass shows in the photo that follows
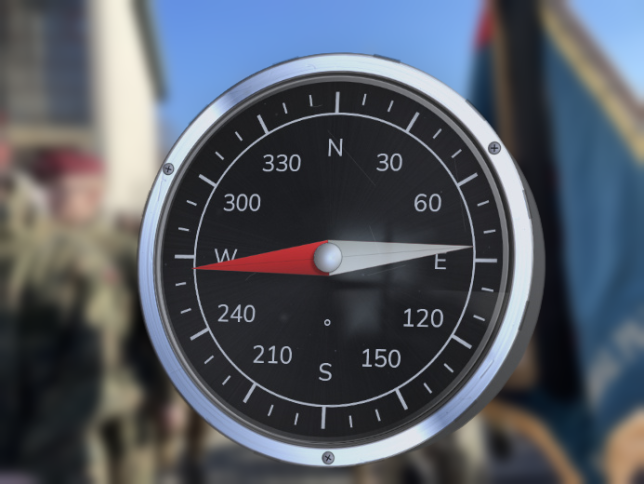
° 265
